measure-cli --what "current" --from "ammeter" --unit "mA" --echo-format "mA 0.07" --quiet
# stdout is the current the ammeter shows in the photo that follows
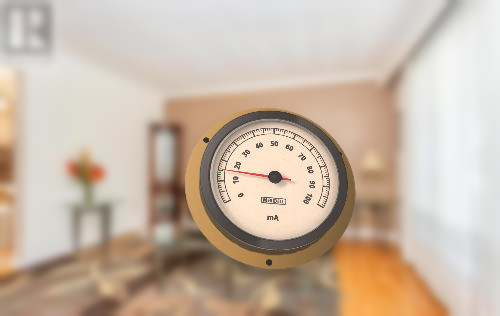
mA 15
